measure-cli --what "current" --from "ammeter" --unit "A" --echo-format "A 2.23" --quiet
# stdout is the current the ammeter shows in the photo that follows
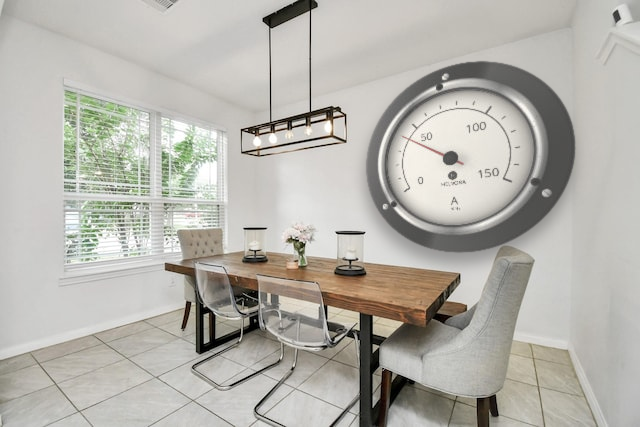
A 40
